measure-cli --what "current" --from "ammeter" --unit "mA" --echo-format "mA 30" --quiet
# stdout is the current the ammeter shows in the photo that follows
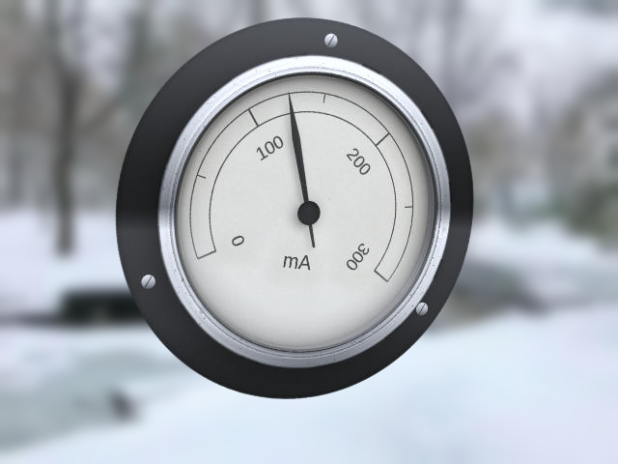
mA 125
